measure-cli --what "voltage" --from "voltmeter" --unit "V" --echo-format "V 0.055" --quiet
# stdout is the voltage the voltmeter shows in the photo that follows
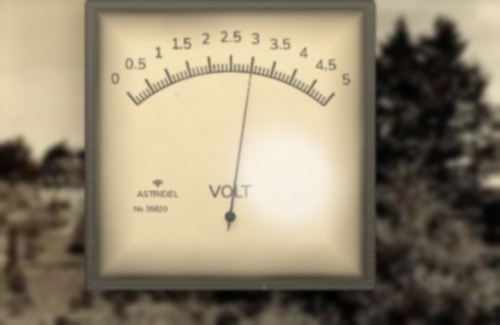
V 3
